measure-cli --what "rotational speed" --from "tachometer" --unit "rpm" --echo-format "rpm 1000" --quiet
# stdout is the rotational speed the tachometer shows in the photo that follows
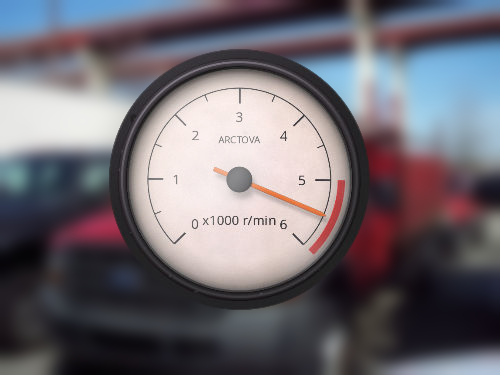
rpm 5500
